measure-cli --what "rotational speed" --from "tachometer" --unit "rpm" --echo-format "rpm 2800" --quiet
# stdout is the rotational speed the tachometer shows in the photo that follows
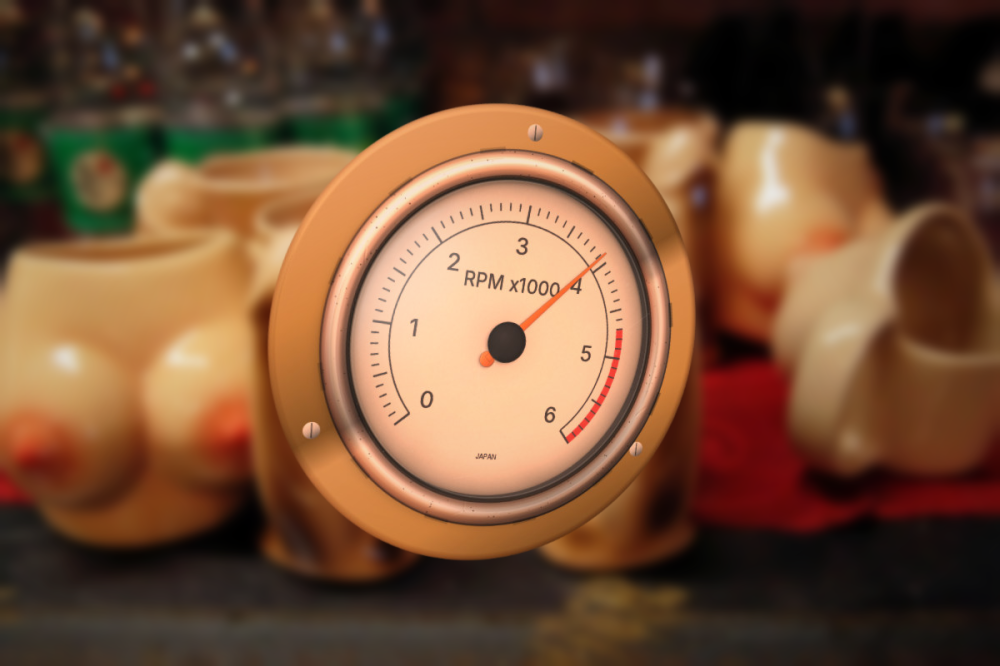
rpm 3900
